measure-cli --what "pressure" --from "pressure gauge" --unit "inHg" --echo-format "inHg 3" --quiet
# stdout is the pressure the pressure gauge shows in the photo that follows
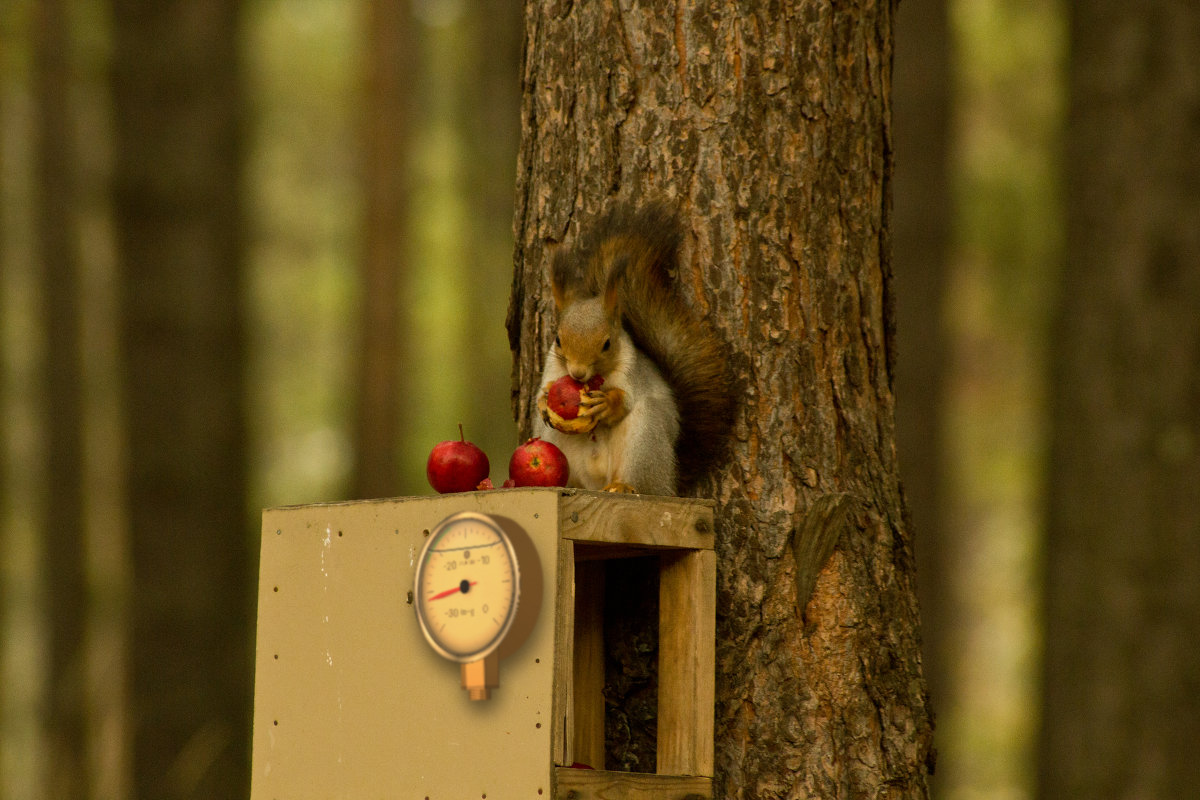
inHg -26
